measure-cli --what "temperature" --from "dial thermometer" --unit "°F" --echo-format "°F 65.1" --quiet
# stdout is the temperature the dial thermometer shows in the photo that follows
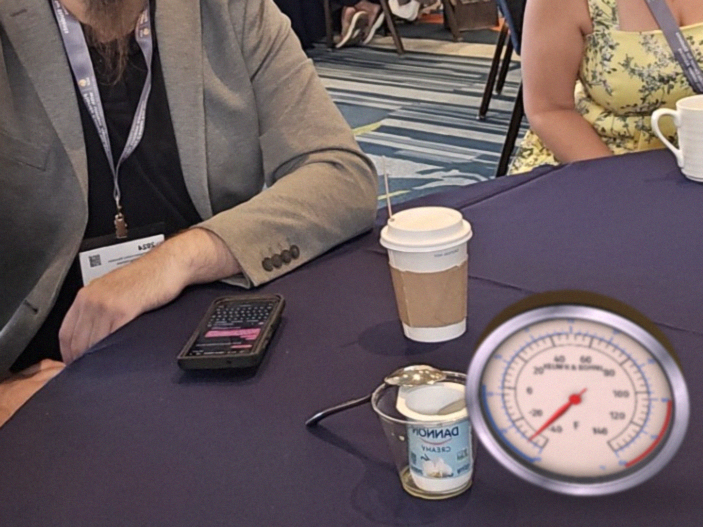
°F -32
